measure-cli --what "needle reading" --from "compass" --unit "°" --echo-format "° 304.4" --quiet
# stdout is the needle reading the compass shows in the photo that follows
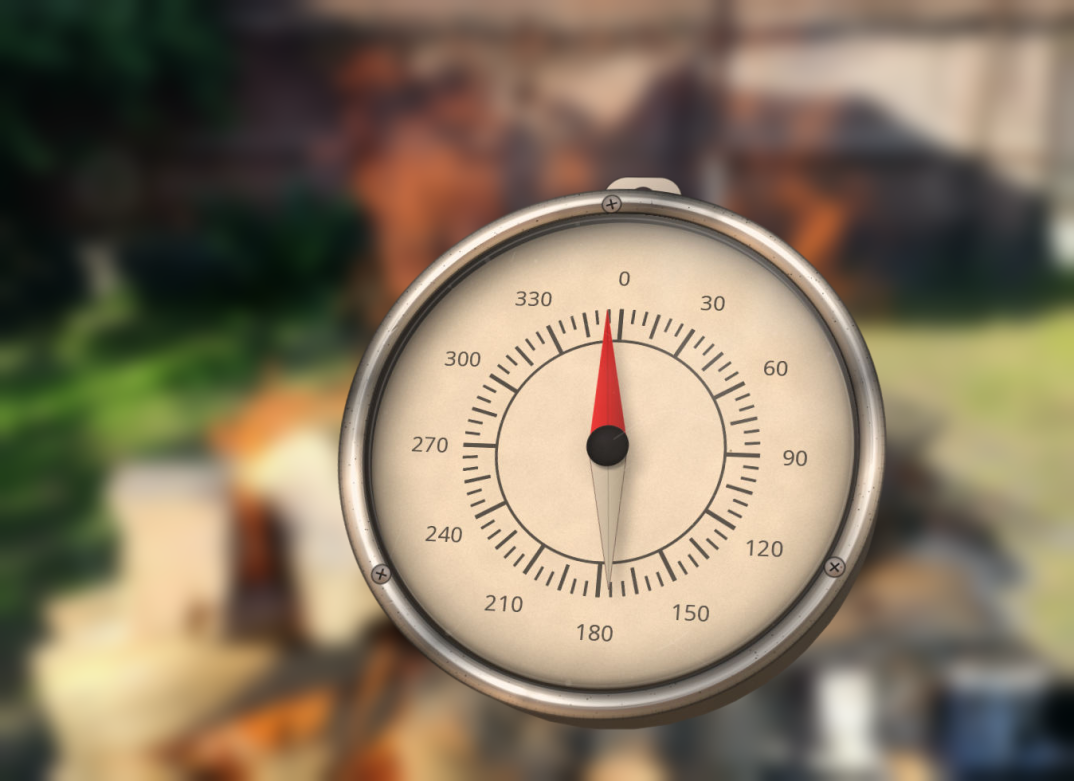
° 355
